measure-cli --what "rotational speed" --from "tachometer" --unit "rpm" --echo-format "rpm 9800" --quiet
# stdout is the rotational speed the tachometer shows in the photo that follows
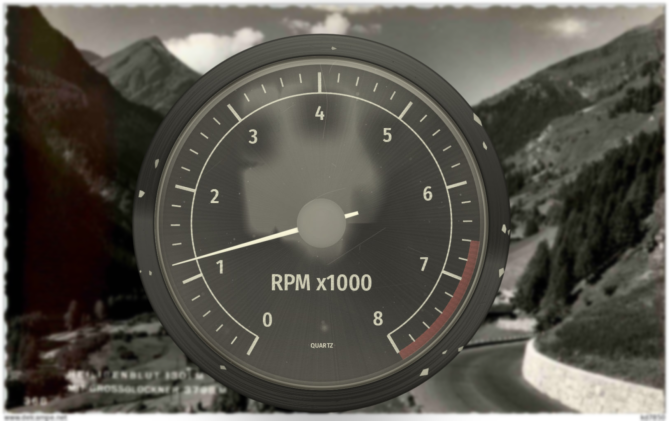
rpm 1200
